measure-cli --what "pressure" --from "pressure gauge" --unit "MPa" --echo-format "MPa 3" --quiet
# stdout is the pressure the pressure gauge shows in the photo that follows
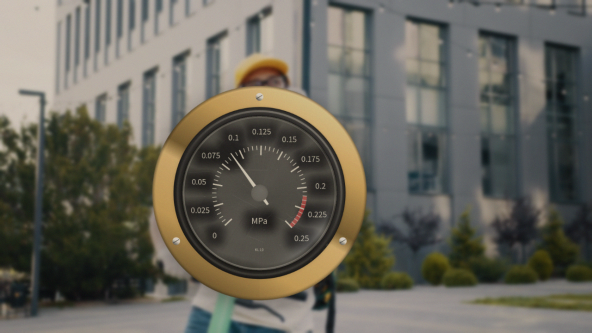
MPa 0.09
